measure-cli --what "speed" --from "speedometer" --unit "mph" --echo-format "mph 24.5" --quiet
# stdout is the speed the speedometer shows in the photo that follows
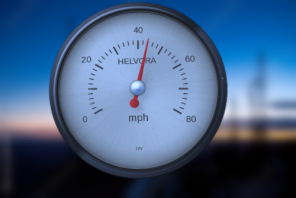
mph 44
